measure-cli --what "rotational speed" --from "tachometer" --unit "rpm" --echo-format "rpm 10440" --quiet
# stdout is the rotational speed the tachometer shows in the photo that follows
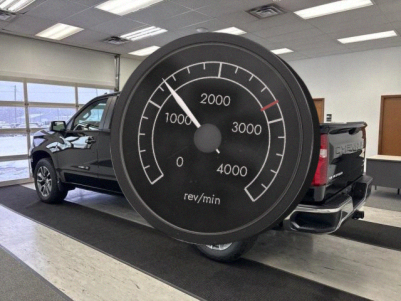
rpm 1300
